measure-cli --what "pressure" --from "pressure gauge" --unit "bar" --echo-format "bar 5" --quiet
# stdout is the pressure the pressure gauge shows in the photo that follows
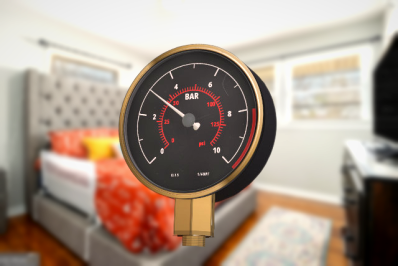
bar 3
